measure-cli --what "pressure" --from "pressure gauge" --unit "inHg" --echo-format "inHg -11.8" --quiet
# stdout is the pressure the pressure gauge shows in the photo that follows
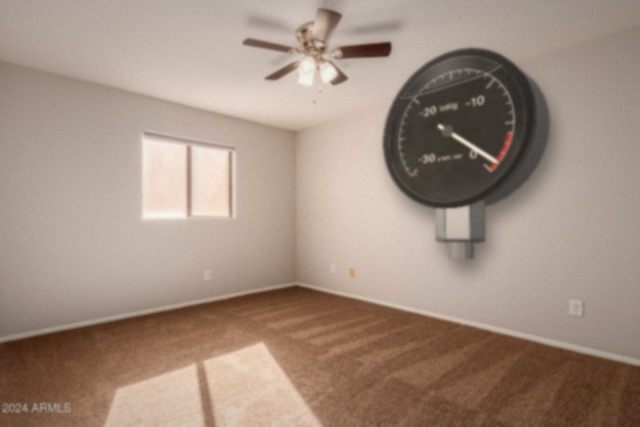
inHg -1
